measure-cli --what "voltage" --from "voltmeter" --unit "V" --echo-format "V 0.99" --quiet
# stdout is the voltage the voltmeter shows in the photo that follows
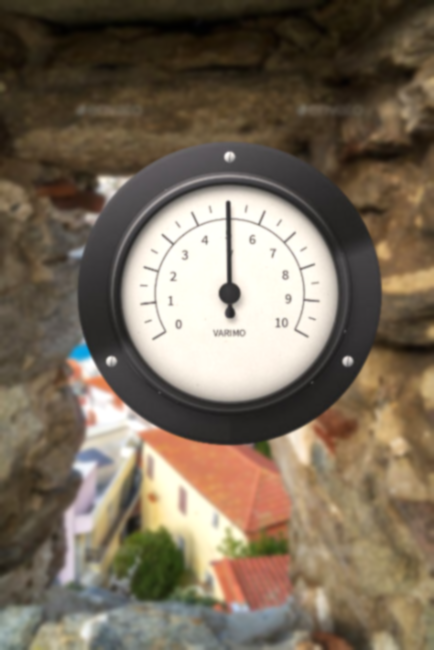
V 5
